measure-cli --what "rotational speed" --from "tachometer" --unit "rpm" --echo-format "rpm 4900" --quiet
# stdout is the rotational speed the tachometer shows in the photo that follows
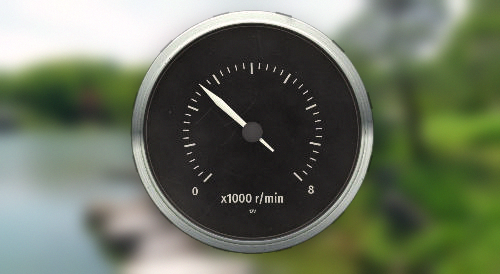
rpm 2600
